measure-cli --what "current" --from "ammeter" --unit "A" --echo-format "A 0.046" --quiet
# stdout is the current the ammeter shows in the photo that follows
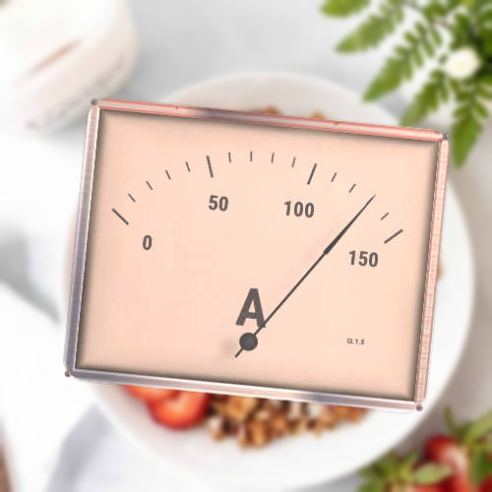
A 130
